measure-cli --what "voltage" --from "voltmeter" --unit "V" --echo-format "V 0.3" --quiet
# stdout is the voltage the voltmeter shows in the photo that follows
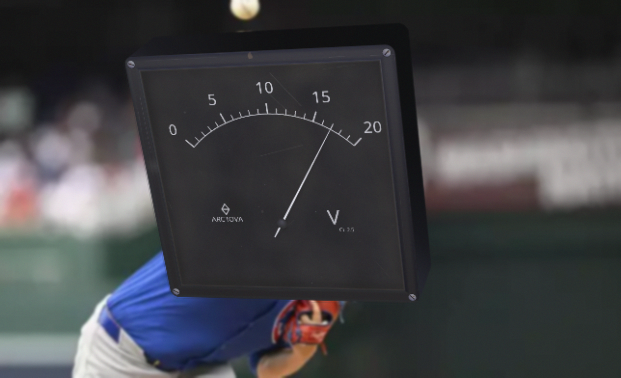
V 17
